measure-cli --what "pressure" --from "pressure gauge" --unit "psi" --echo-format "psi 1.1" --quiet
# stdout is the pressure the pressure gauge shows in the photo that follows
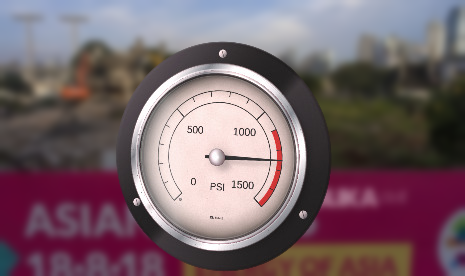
psi 1250
